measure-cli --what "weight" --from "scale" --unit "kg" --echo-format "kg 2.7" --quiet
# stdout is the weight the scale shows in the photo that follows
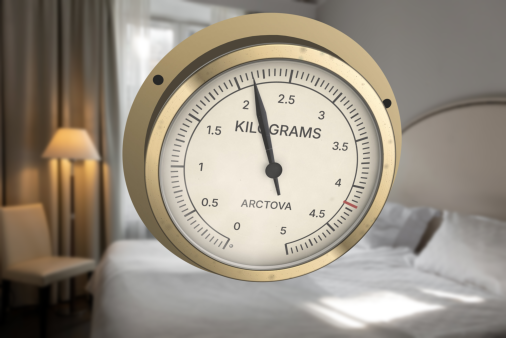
kg 2.15
